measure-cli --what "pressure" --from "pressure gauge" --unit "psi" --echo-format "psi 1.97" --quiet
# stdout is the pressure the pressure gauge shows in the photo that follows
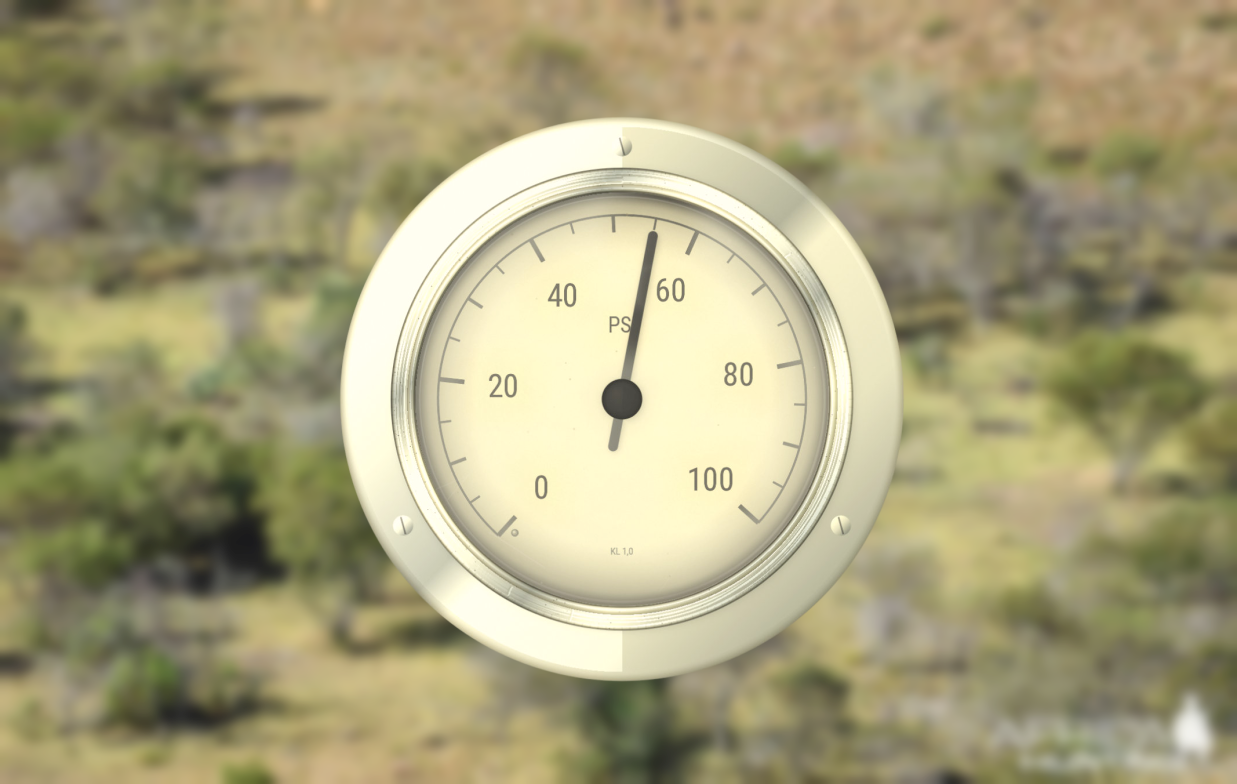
psi 55
